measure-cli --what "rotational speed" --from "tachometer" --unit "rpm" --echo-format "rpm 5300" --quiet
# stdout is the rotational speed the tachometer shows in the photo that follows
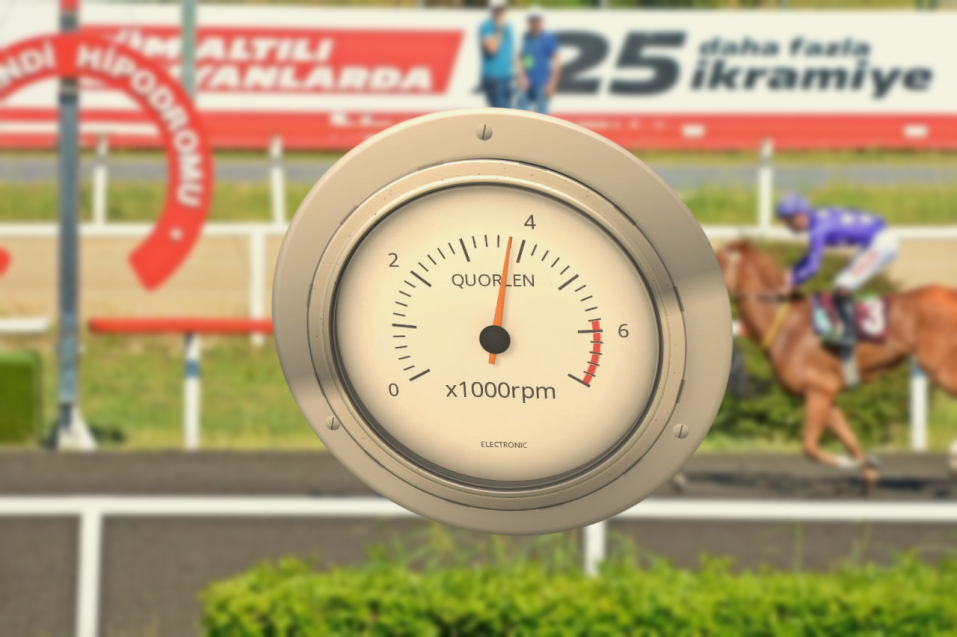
rpm 3800
